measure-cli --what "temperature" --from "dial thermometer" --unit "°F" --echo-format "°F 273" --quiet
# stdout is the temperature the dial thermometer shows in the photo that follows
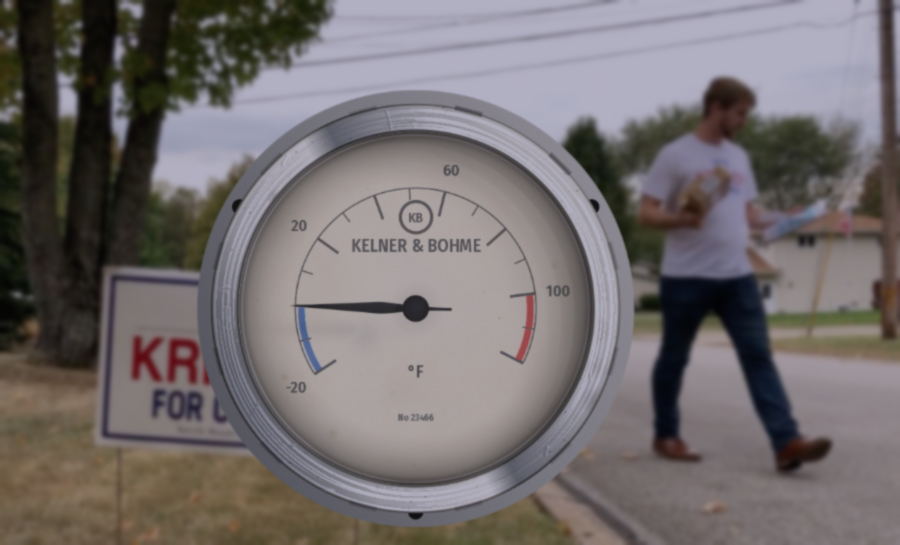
°F 0
